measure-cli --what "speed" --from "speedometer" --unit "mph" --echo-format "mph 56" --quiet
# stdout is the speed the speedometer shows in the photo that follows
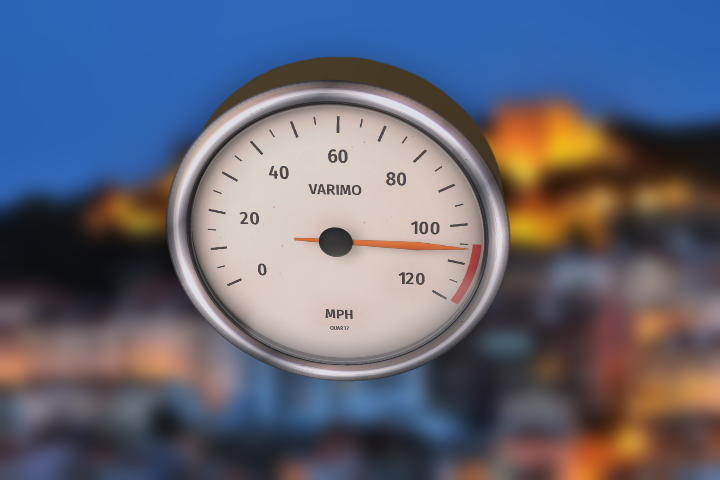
mph 105
